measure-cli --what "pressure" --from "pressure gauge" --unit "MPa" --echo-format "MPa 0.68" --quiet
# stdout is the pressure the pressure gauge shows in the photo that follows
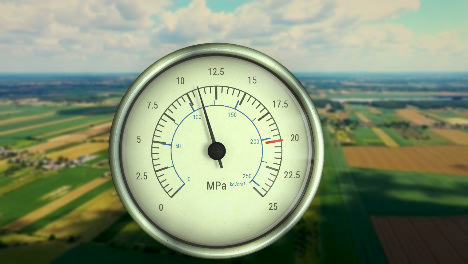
MPa 11
